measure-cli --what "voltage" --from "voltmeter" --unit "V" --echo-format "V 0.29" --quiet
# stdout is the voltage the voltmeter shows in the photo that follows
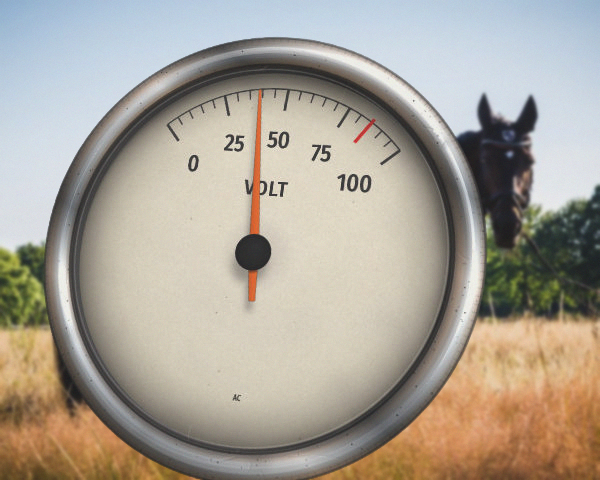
V 40
